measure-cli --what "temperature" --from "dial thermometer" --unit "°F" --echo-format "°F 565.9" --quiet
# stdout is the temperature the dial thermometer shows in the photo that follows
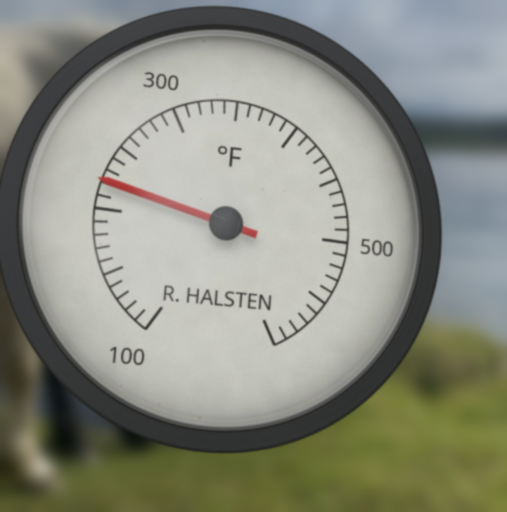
°F 220
